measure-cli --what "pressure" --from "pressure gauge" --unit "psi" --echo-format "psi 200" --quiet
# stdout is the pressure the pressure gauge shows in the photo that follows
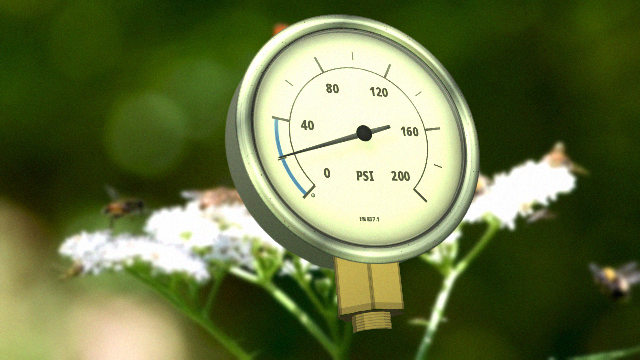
psi 20
